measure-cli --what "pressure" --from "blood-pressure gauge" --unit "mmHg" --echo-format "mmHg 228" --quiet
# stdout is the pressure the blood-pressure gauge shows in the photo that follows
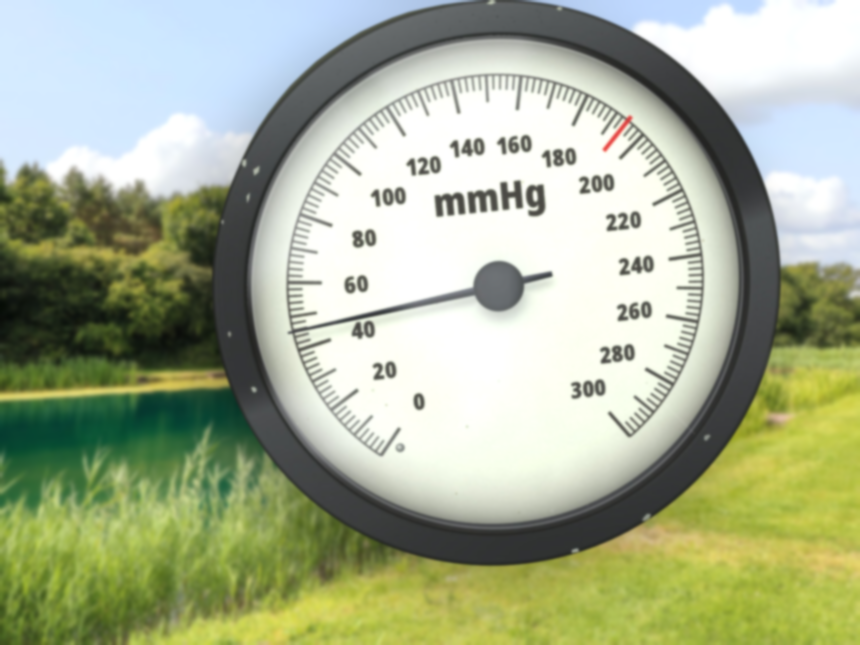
mmHg 46
